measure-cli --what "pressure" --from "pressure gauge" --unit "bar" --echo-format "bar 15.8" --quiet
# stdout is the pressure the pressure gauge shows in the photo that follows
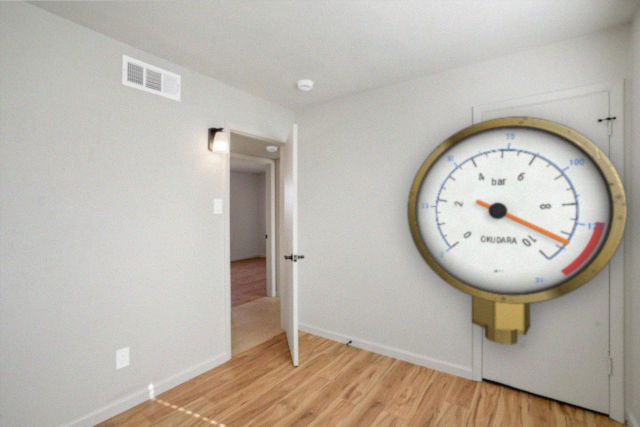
bar 9.25
